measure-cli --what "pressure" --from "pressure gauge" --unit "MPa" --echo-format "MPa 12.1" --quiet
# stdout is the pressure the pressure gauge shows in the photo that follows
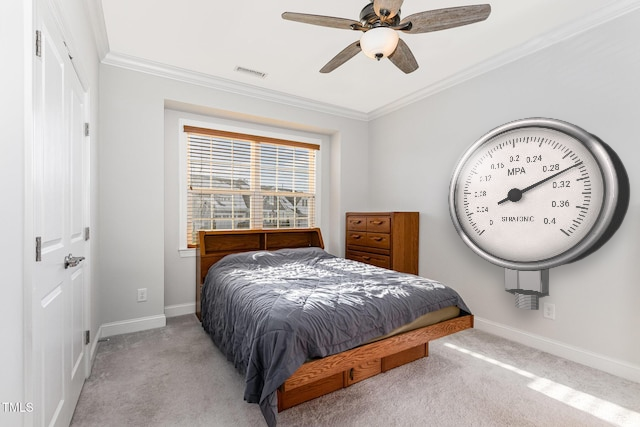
MPa 0.3
